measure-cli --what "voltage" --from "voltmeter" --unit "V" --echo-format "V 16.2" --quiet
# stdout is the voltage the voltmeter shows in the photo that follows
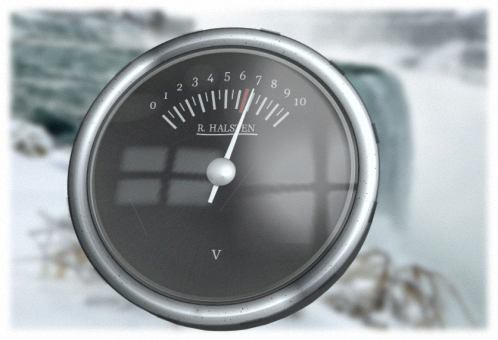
V 7
